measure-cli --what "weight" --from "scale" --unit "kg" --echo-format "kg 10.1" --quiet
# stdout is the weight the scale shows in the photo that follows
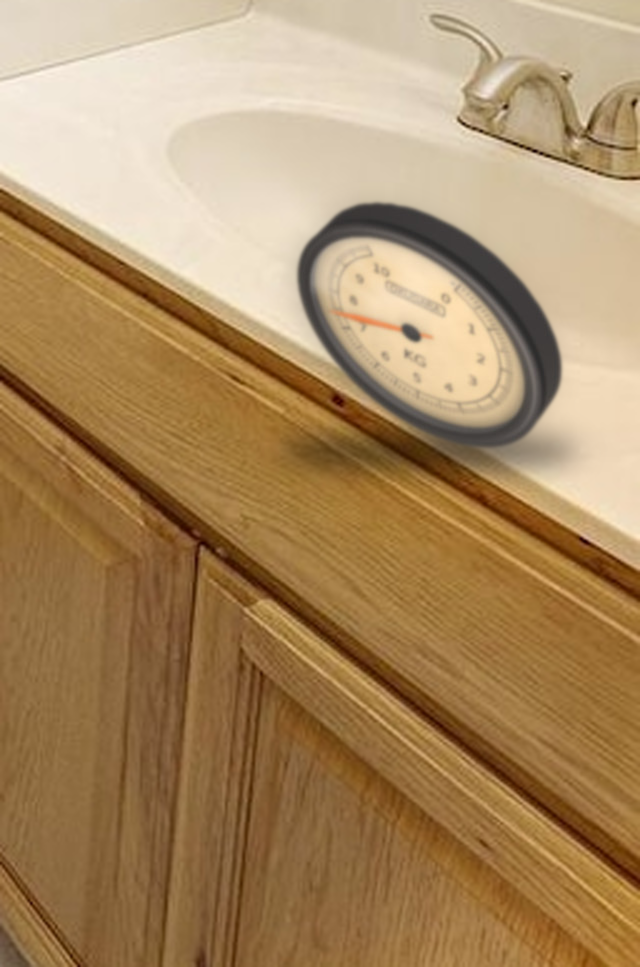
kg 7.5
